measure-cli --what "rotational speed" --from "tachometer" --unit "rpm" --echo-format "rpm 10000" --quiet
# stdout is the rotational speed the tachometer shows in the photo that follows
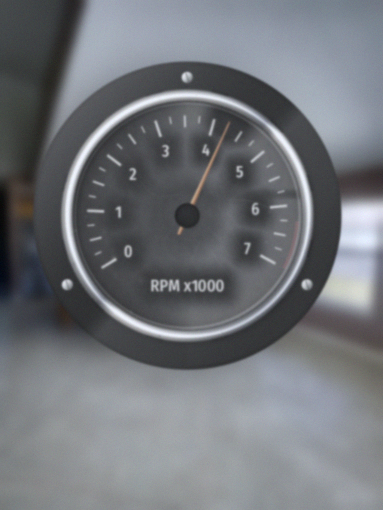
rpm 4250
